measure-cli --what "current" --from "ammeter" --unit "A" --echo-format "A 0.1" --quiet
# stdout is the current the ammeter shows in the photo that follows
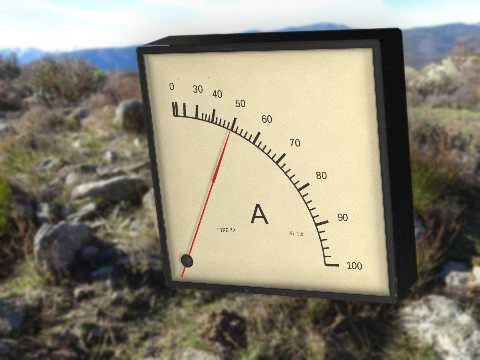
A 50
